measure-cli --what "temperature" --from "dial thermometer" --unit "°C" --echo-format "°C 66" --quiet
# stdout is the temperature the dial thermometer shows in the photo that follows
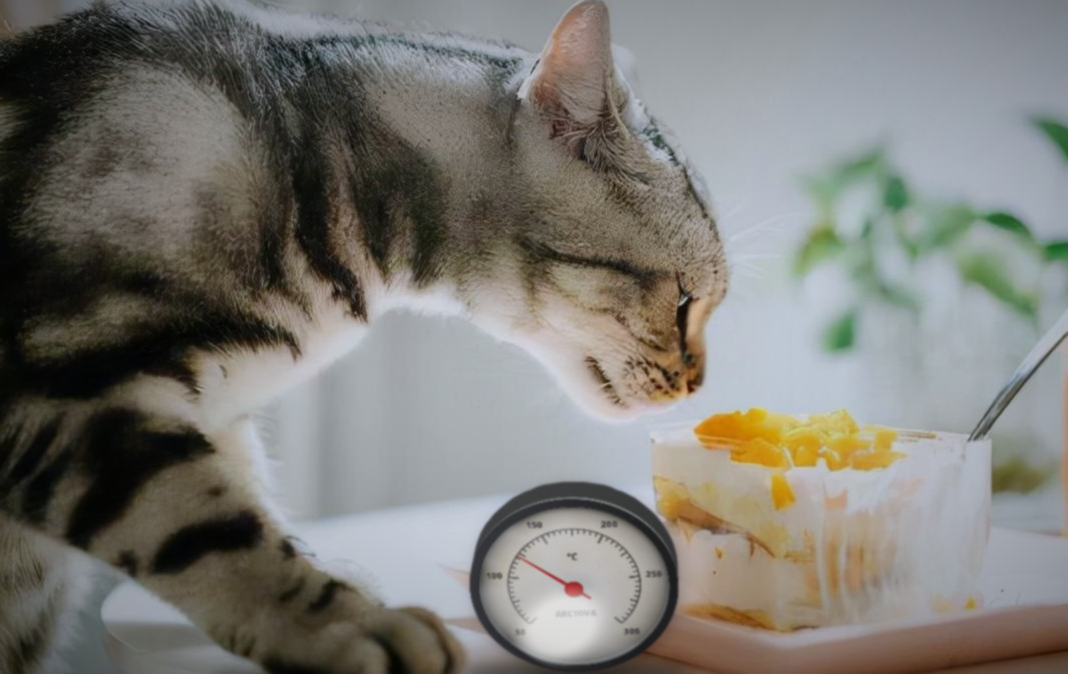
°C 125
